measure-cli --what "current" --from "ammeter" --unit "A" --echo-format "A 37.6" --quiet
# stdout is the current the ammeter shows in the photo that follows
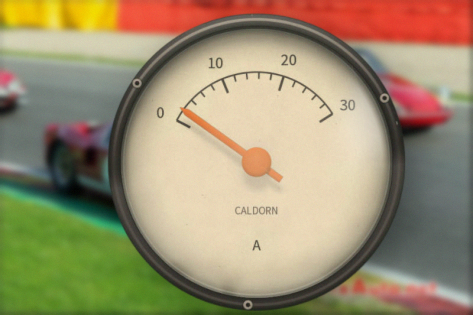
A 2
